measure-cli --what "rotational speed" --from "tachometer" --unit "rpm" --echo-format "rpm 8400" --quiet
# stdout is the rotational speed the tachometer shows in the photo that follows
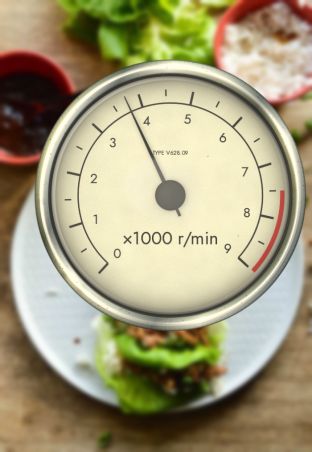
rpm 3750
